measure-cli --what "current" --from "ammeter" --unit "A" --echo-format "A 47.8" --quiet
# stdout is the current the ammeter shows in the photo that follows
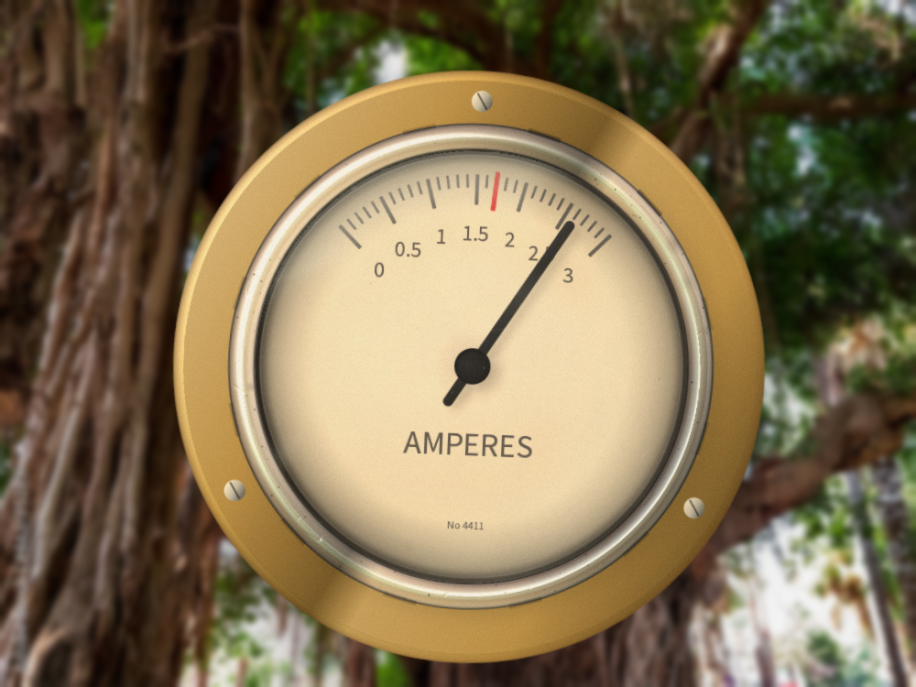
A 2.6
